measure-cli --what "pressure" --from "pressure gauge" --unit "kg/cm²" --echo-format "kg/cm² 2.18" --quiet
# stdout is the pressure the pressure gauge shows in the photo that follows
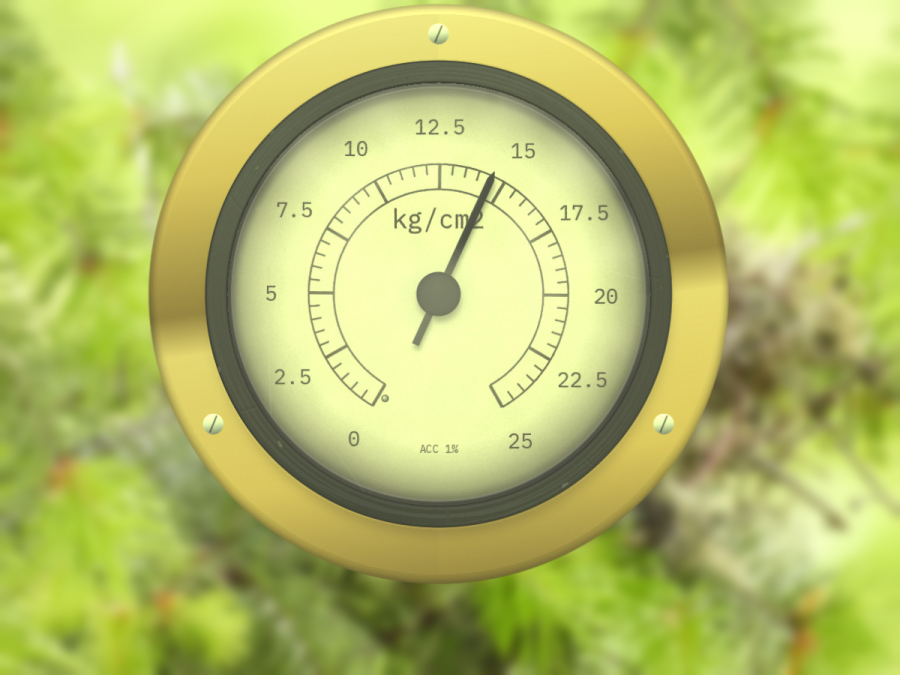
kg/cm² 14.5
